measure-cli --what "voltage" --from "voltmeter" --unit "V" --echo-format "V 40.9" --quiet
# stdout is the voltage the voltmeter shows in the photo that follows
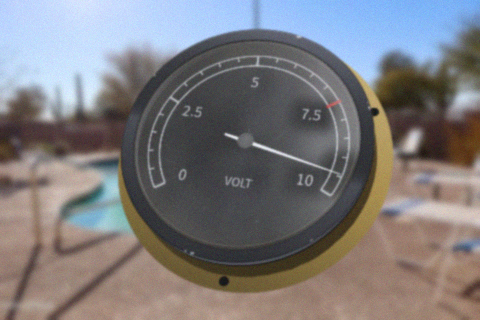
V 9.5
